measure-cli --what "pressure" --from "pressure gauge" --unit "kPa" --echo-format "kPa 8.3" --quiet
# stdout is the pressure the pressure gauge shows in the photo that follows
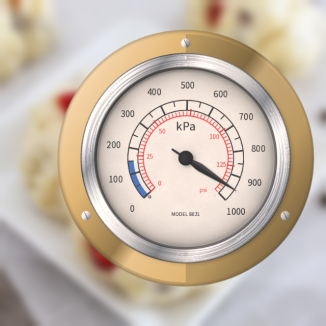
kPa 950
